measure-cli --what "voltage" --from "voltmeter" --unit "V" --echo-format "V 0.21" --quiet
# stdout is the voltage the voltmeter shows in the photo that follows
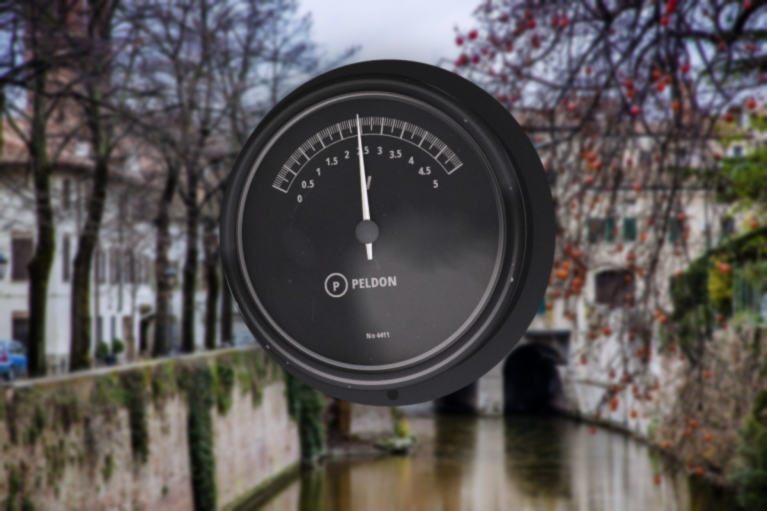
V 2.5
